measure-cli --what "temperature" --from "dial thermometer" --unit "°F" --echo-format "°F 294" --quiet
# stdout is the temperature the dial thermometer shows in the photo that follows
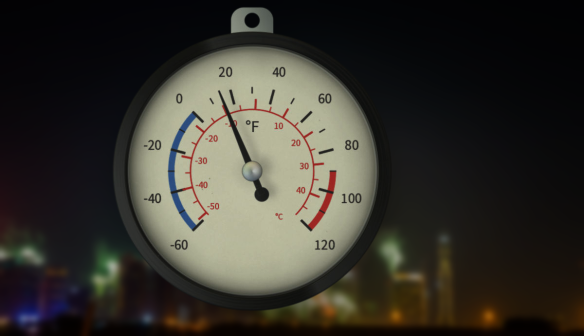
°F 15
